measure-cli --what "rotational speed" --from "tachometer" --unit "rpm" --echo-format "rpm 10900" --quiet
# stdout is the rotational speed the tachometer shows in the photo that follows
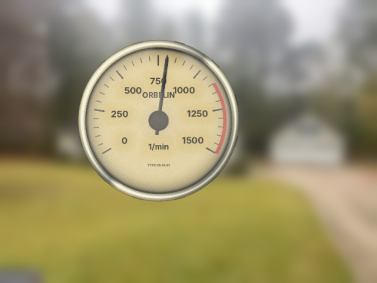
rpm 800
